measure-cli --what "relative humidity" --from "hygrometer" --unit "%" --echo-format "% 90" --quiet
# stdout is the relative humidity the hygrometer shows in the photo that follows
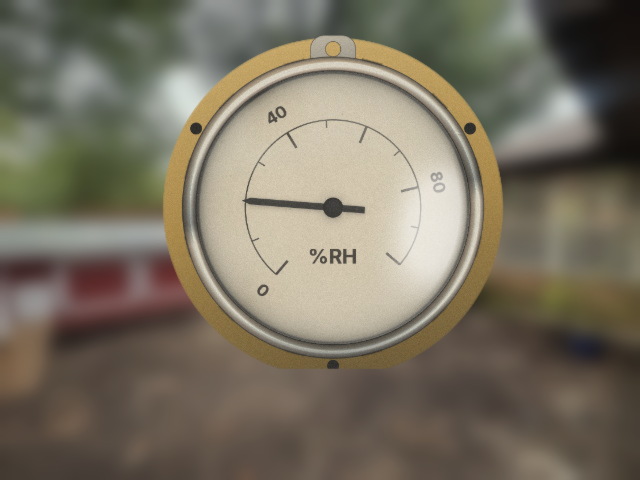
% 20
